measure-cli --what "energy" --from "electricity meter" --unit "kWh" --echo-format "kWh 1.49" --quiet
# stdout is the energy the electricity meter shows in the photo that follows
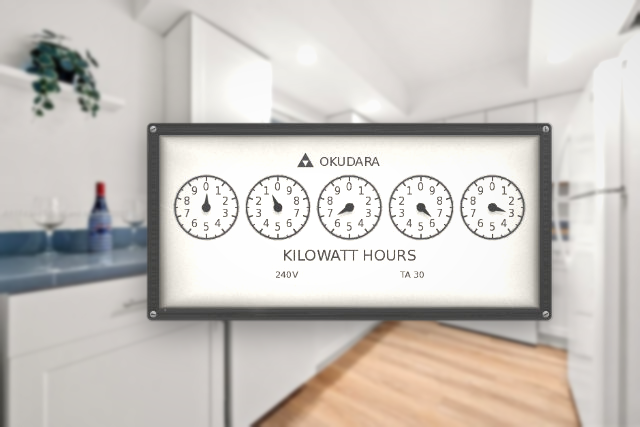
kWh 663
